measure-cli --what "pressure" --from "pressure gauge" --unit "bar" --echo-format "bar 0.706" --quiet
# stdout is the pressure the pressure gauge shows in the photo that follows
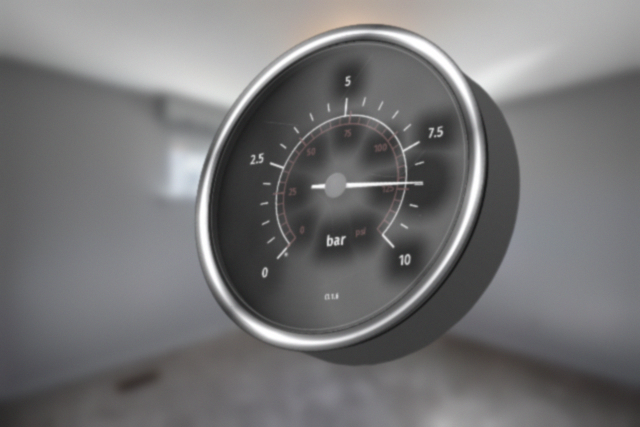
bar 8.5
